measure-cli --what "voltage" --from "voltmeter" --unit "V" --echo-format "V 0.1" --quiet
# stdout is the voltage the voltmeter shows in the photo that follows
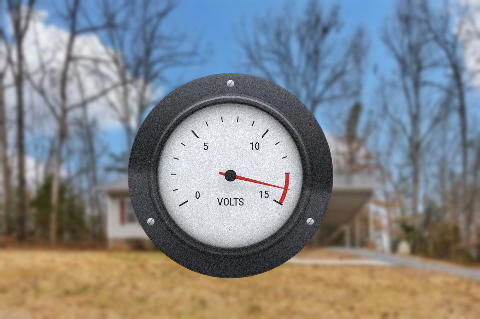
V 14
